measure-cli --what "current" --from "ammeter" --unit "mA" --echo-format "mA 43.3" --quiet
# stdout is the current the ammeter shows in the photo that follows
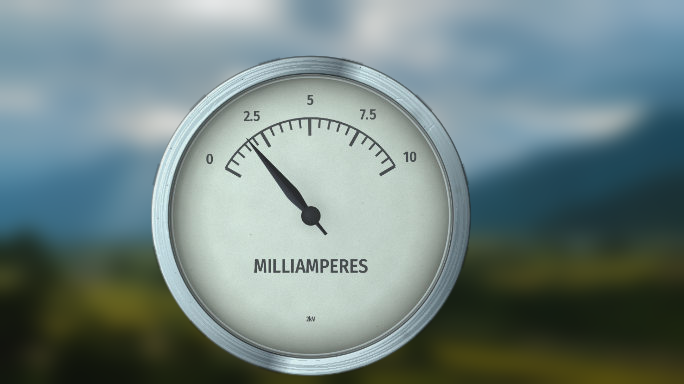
mA 1.75
